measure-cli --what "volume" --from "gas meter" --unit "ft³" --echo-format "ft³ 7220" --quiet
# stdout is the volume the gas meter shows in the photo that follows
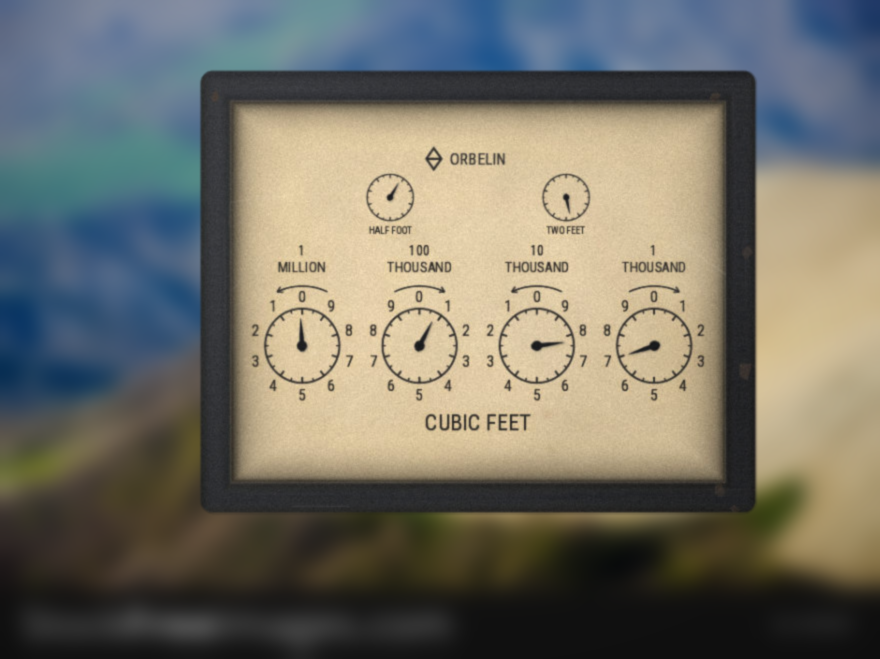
ft³ 7700
